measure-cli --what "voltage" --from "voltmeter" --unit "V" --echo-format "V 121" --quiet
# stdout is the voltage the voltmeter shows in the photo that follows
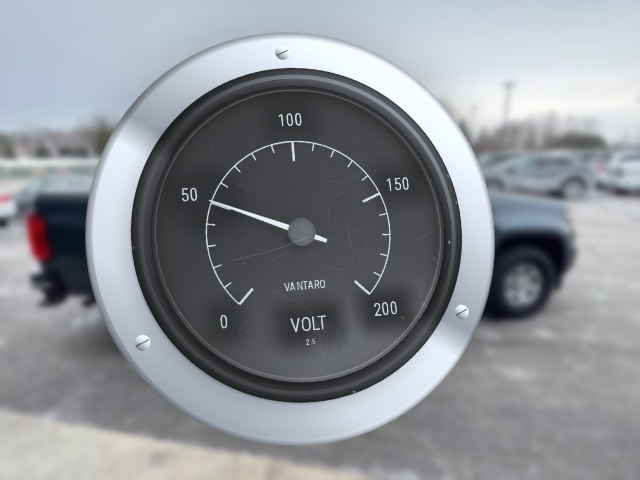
V 50
